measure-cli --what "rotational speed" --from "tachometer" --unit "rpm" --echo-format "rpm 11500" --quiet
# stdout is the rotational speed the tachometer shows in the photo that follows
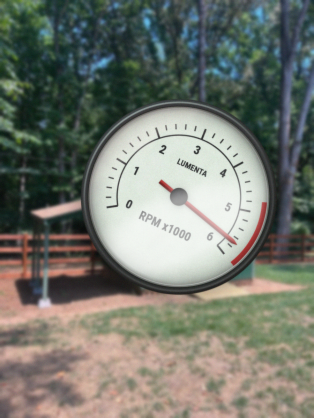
rpm 5700
